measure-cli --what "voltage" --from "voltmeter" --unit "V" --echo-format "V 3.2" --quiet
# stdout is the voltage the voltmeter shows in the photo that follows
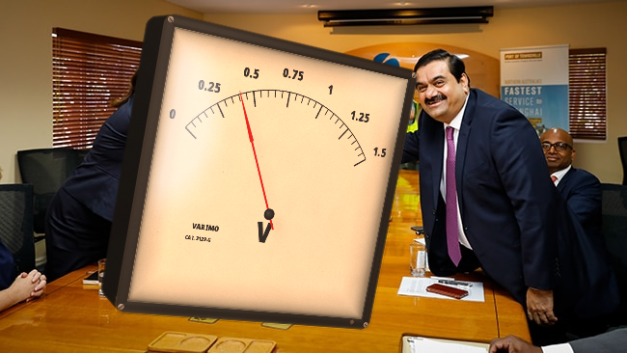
V 0.4
